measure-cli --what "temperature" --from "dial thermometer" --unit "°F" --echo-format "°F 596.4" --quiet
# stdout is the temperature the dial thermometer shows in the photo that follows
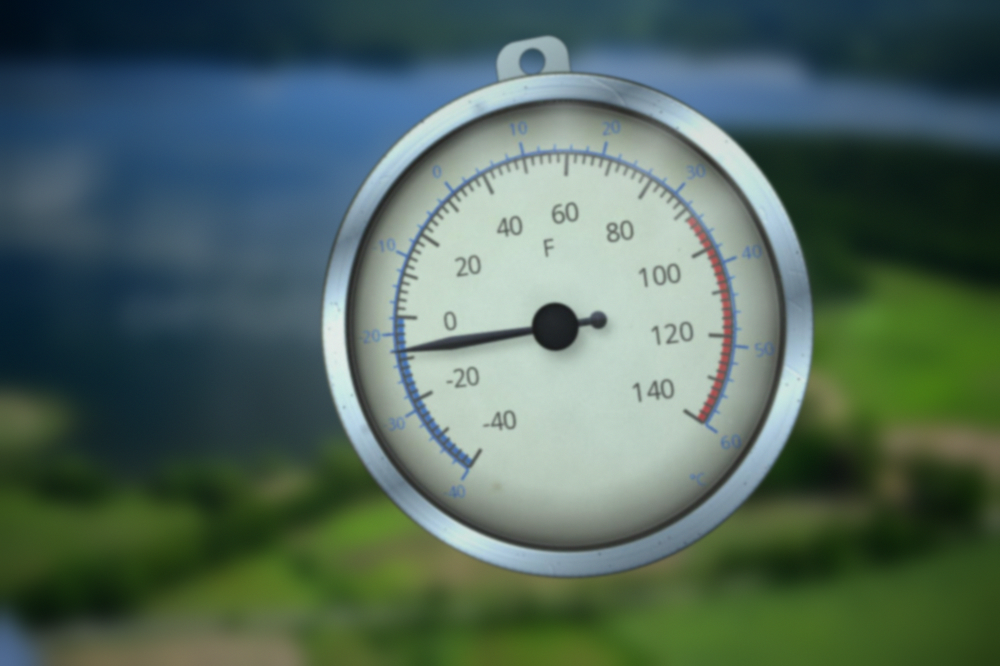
°F -8
